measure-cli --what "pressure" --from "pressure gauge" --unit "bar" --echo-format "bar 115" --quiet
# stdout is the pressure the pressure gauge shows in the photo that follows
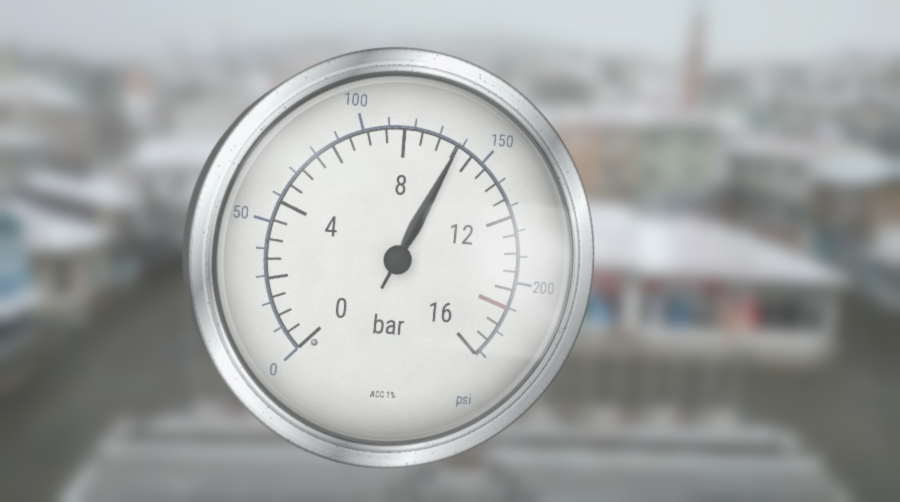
bar 9.5
